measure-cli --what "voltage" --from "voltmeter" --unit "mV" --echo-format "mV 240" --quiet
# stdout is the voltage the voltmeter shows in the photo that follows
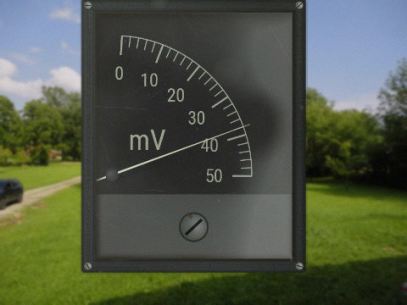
mV 38
